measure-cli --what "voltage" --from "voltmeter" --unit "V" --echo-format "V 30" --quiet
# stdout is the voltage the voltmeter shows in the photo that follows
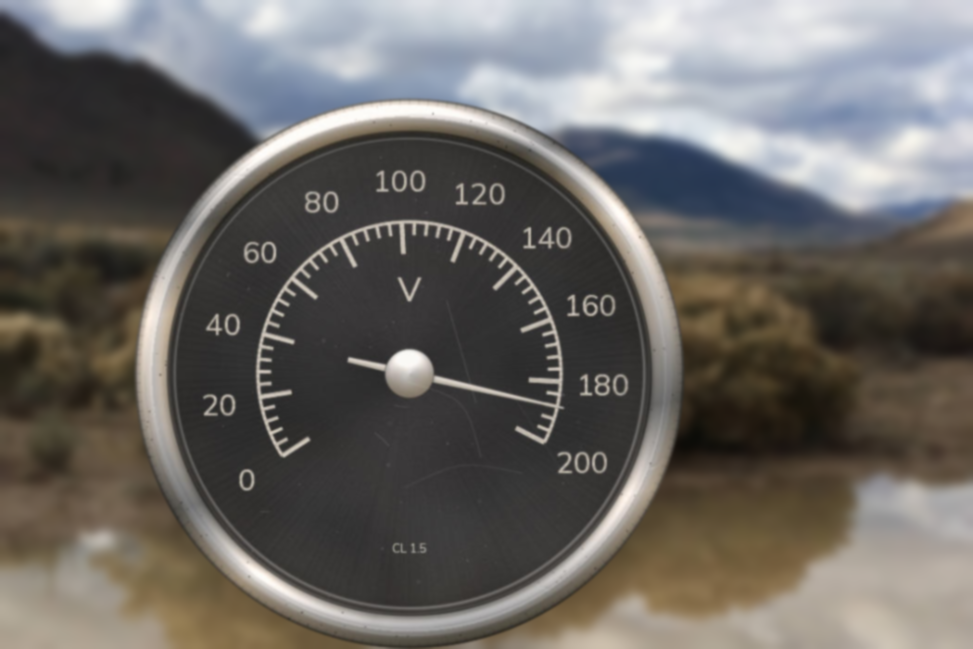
V 188
